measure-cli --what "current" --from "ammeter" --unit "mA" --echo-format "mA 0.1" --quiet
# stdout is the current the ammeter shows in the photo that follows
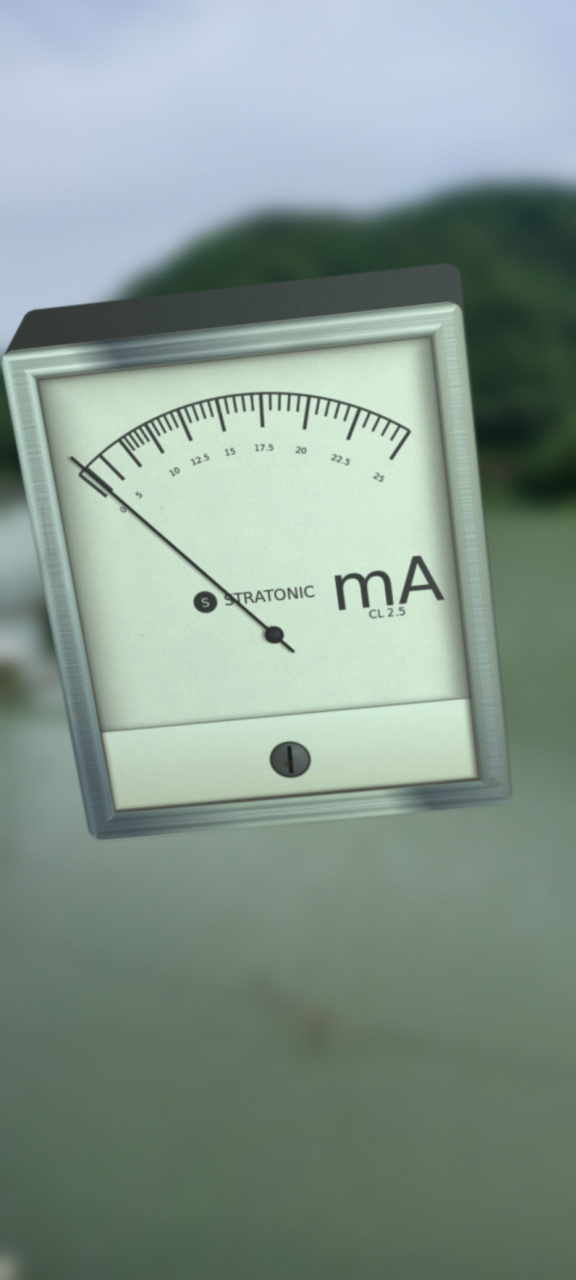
mA 2.5
